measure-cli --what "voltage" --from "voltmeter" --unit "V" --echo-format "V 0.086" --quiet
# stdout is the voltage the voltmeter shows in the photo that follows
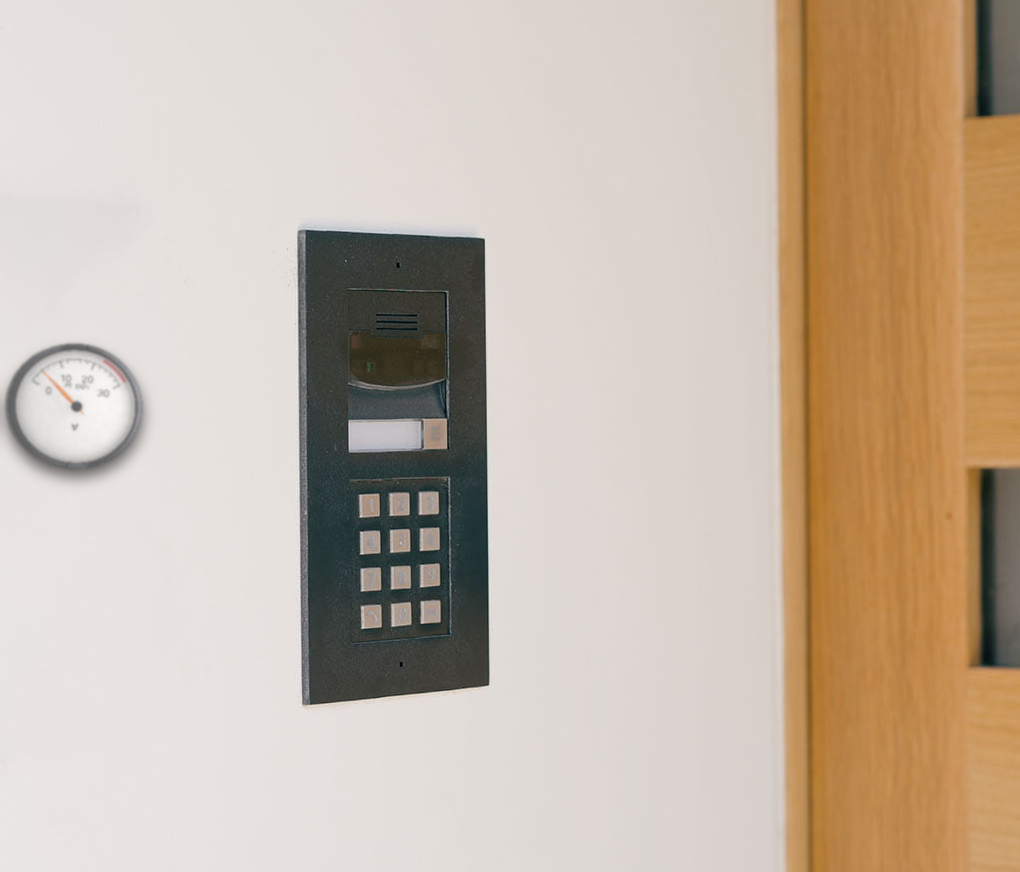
V 4
